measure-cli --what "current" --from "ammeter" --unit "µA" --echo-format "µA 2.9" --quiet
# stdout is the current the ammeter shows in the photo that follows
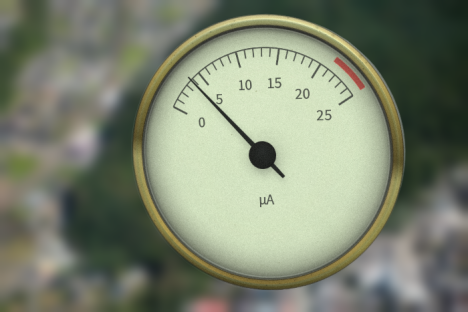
µA 4
